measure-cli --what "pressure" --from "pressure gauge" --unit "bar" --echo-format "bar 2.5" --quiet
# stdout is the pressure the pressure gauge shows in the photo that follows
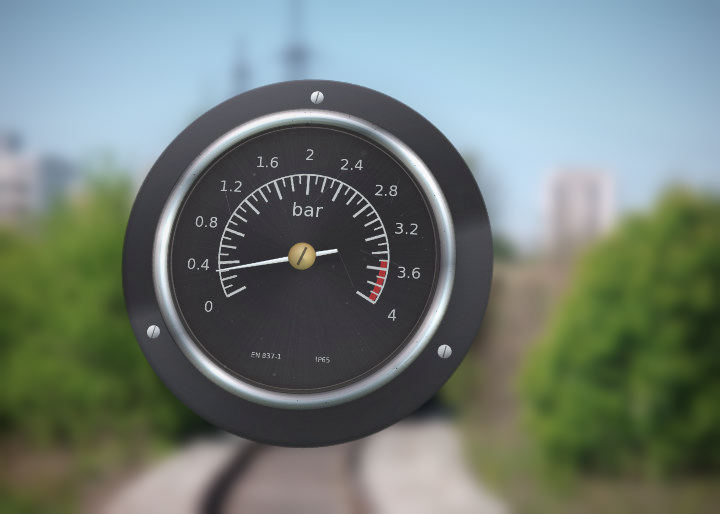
bar 0.3
